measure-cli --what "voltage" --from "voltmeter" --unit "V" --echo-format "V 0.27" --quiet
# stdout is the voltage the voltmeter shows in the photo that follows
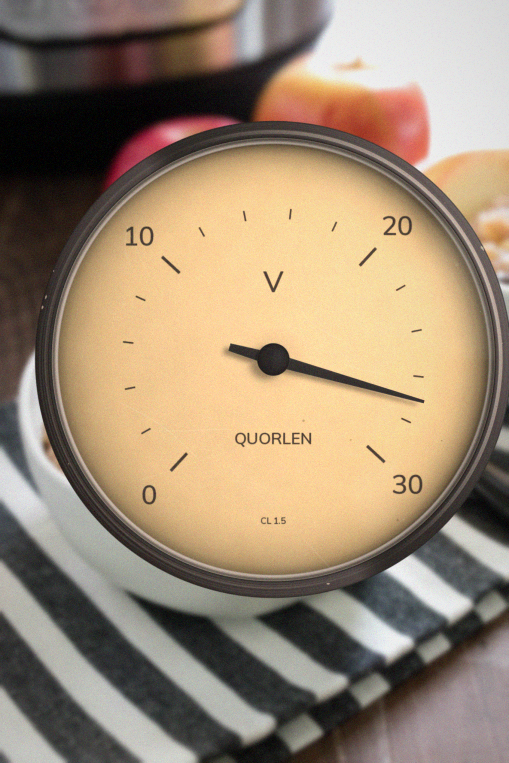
V 27
